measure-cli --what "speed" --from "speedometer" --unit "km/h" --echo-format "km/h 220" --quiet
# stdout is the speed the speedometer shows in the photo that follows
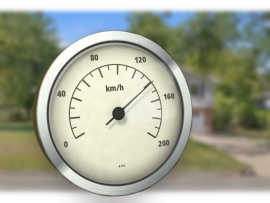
km/h 140
